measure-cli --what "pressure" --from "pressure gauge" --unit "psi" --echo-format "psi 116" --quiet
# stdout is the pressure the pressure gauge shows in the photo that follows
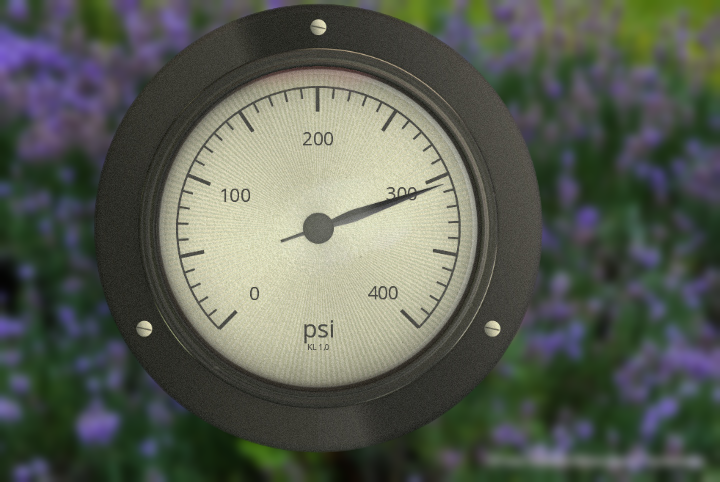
psi 305
